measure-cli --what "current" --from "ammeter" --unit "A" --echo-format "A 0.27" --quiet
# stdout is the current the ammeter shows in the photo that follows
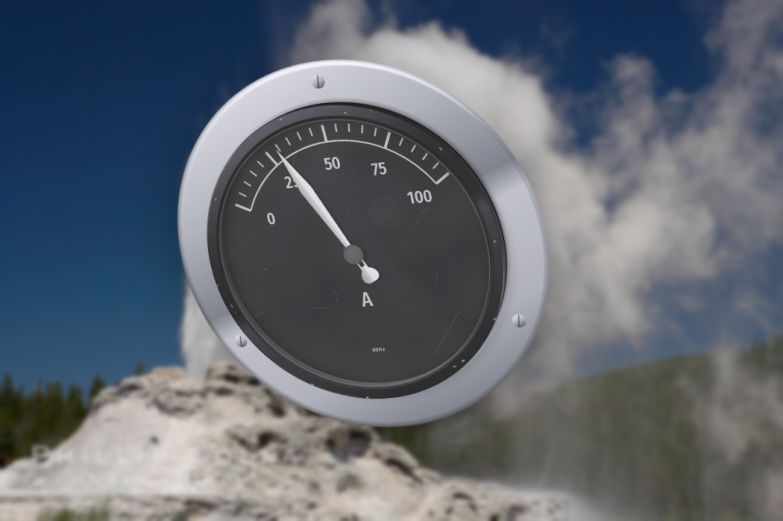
A 30
